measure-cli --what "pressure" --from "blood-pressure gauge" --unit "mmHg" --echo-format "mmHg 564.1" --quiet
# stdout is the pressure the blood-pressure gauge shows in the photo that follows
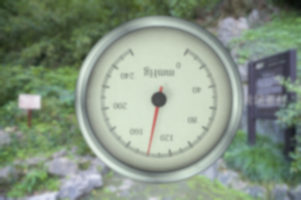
mmHg 140
